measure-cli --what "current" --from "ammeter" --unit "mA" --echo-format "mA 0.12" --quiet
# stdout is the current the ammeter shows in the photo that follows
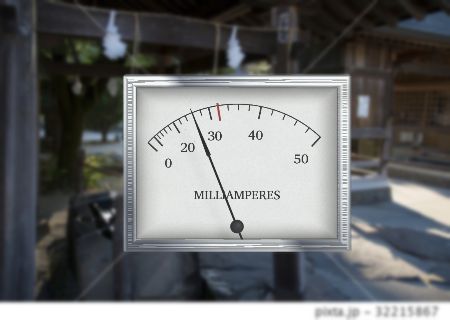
mA 26
